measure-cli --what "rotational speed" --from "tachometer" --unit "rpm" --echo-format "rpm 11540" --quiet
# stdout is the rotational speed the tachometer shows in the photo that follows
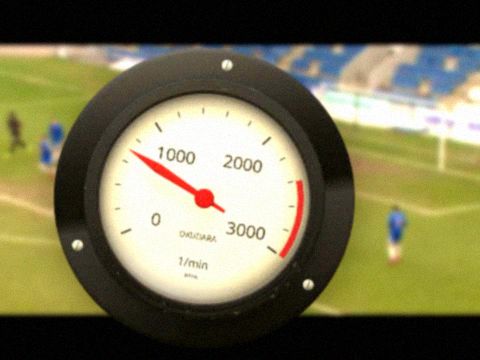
rpm 700
